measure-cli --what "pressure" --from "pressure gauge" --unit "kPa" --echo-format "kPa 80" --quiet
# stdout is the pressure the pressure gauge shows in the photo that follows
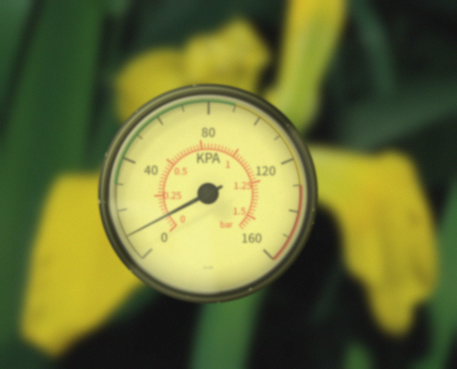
kPa 10
